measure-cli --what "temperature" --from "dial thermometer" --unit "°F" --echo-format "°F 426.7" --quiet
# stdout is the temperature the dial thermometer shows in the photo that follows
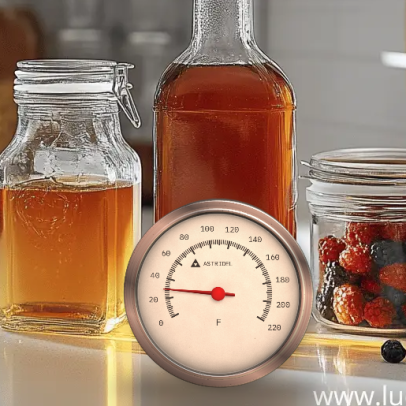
°F 30
